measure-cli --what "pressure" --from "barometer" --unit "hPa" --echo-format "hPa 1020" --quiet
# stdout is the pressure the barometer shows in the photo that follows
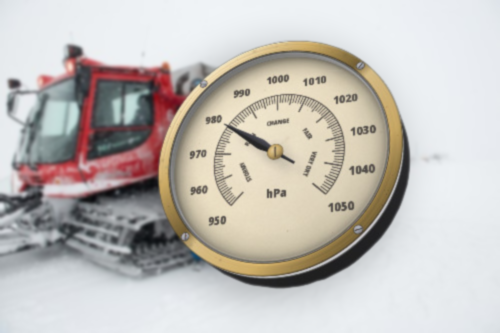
hPa 980
